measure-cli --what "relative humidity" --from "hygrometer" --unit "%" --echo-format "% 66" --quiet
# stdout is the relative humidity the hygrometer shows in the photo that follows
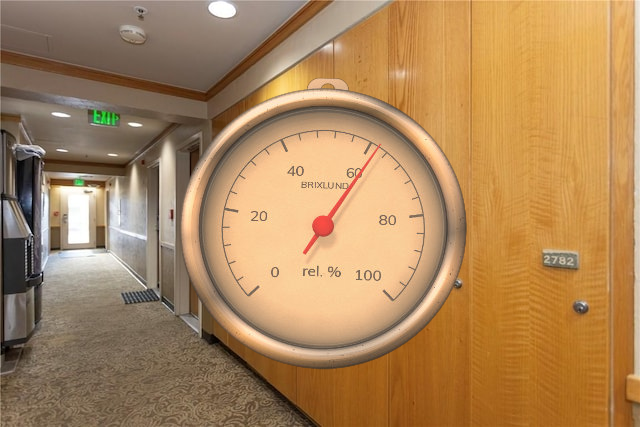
% 62
